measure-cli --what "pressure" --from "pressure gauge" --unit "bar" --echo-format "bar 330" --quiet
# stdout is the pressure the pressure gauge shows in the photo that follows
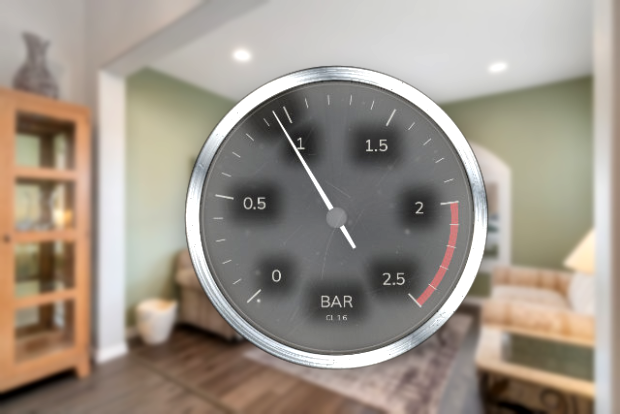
bar 0.95
